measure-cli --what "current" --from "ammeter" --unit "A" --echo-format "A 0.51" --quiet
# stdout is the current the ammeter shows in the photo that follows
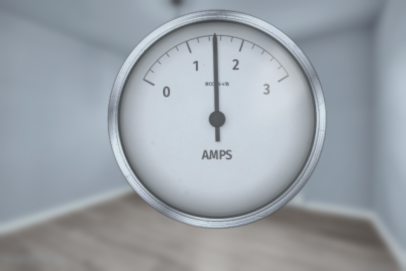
A 1.5
